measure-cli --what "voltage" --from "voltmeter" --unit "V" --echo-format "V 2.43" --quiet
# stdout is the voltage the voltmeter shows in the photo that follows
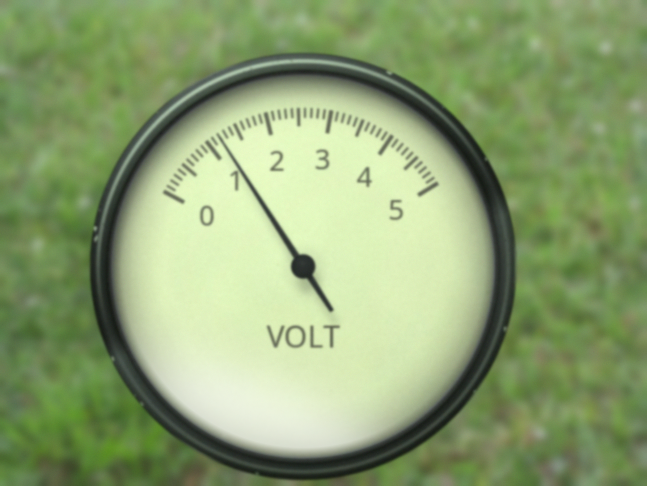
V 1.2
